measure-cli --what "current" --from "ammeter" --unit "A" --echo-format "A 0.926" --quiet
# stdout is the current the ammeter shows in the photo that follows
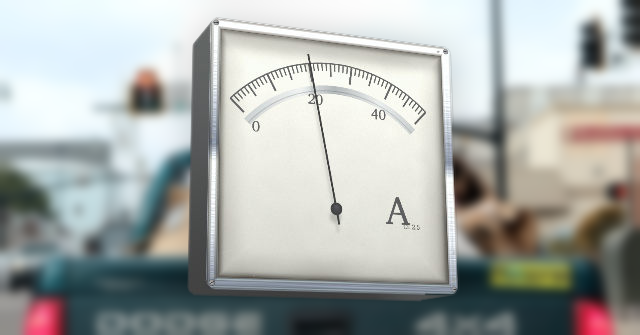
A 20
